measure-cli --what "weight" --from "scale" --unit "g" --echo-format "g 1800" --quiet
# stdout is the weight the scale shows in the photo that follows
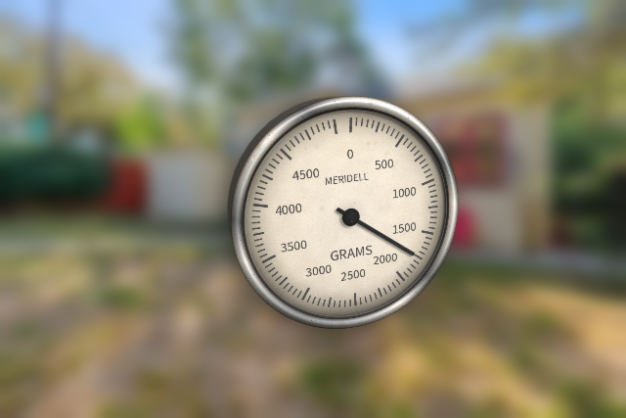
g 1750
